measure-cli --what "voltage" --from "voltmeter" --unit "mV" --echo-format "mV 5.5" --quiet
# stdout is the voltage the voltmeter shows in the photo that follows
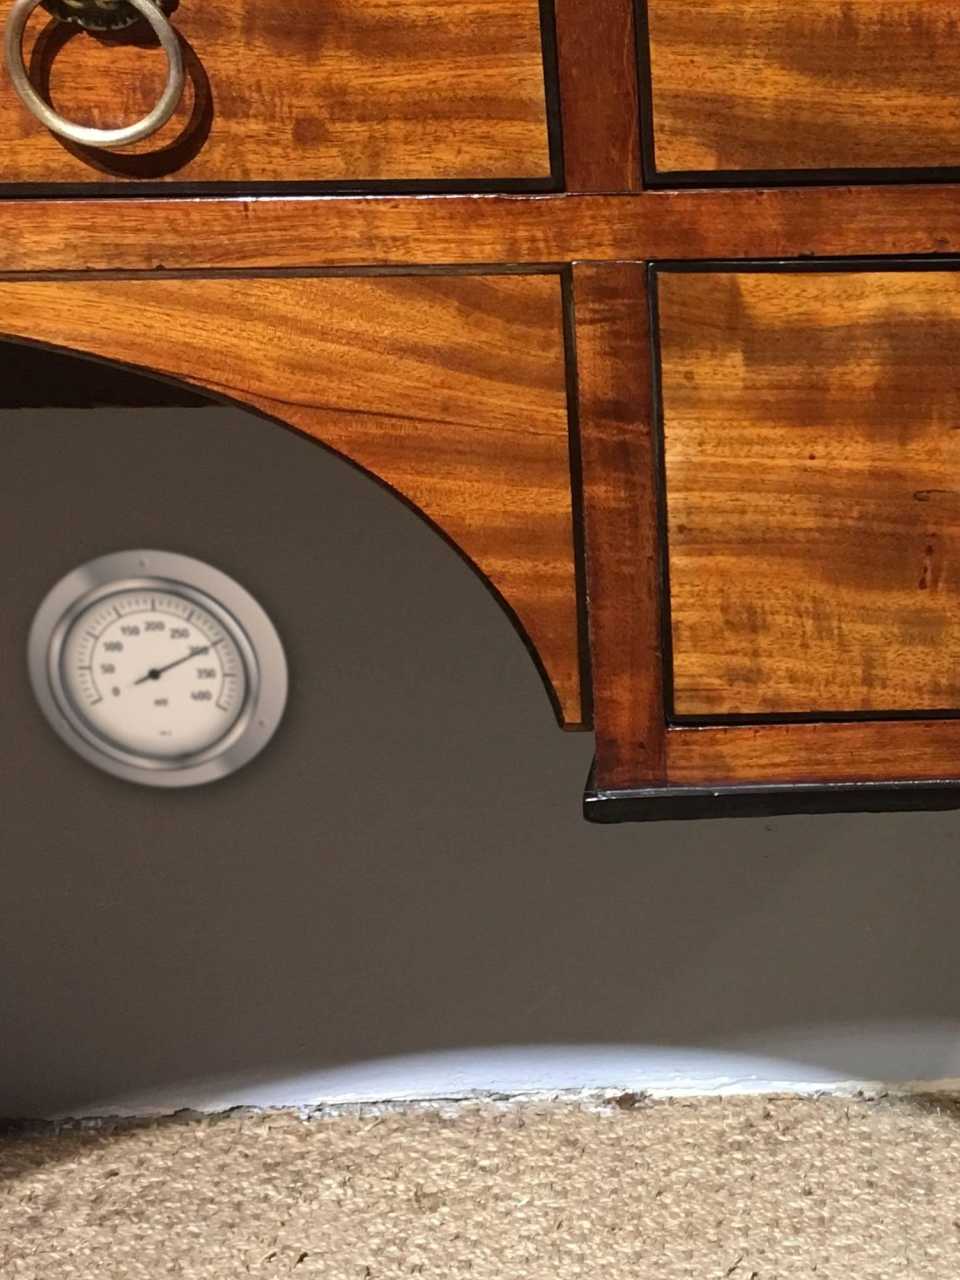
mV 300
